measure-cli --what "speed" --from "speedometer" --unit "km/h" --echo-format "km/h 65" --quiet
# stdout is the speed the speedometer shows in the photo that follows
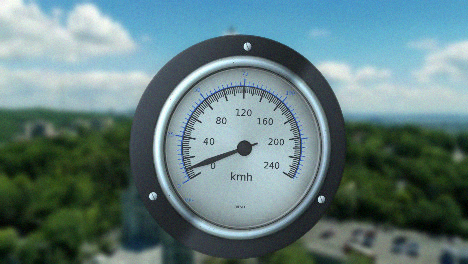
km/h 10
